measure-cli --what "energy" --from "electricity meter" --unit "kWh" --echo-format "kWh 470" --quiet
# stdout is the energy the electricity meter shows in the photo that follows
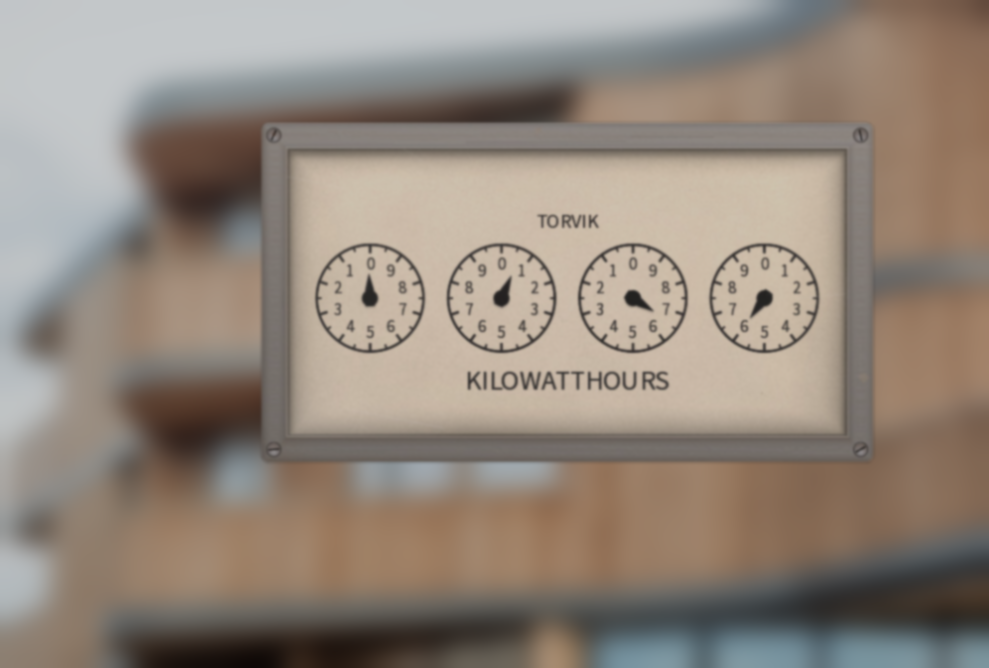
kWh 66
